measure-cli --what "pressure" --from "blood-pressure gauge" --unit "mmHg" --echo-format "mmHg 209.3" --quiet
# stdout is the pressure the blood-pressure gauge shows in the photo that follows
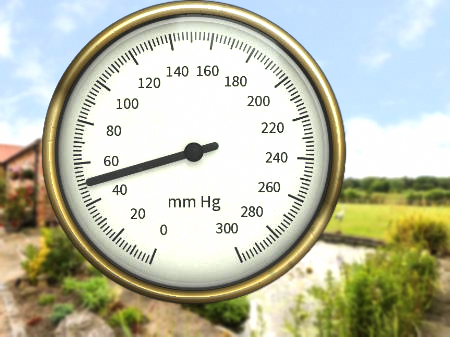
mmHg 50
